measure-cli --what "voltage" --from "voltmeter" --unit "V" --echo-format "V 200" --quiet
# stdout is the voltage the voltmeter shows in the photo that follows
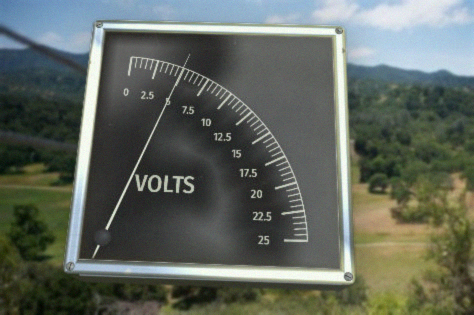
V 5
